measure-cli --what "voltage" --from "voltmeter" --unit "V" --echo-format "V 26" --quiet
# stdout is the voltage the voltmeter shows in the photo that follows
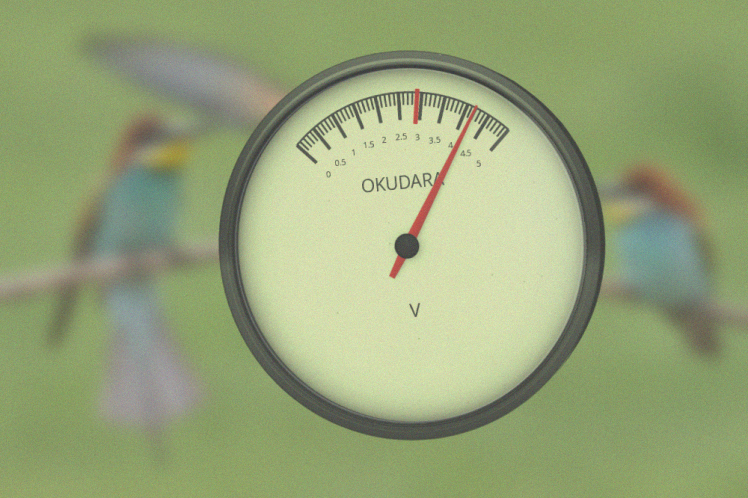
V 4.2
